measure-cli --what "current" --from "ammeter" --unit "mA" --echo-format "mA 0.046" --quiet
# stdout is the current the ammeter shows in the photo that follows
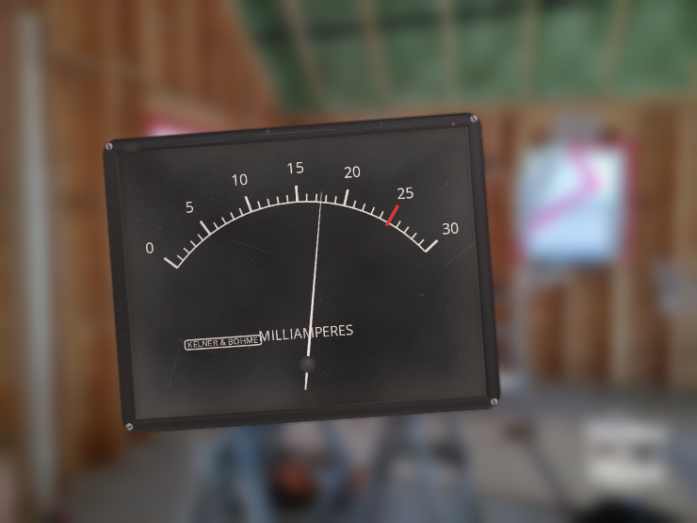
mA 17.5
